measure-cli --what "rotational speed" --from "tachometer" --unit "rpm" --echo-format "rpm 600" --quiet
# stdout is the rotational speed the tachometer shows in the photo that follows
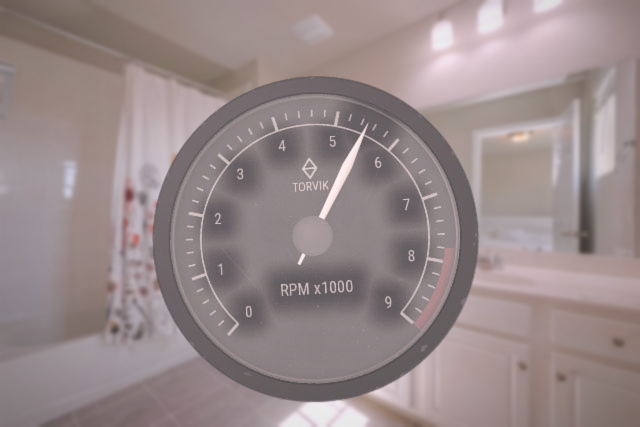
rpm 5500
